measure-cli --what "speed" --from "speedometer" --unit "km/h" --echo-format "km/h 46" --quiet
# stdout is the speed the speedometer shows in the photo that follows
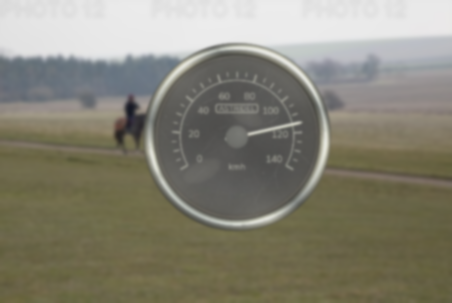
km/h 115
